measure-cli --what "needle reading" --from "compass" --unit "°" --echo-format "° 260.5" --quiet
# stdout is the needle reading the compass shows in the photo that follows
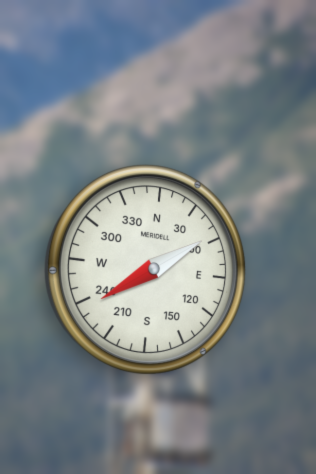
° 235
